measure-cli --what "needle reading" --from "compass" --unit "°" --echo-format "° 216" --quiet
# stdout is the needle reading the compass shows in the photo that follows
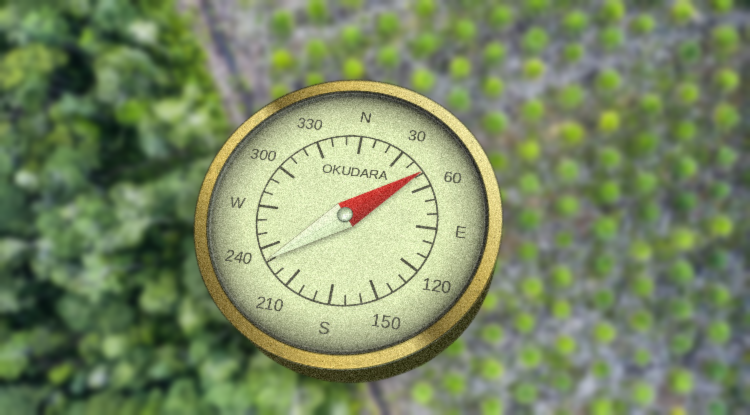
° 50
